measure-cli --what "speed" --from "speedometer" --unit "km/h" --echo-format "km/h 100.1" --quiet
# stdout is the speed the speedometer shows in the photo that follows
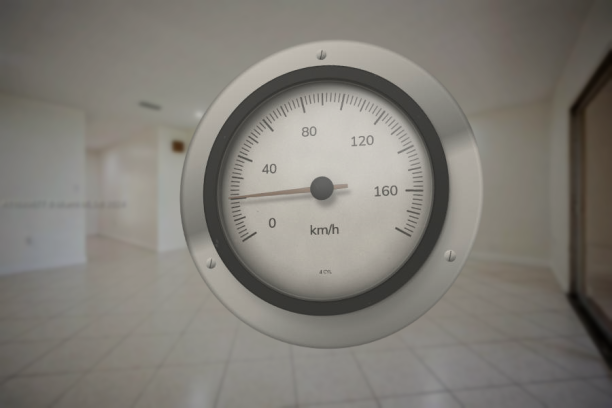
km/h 20
